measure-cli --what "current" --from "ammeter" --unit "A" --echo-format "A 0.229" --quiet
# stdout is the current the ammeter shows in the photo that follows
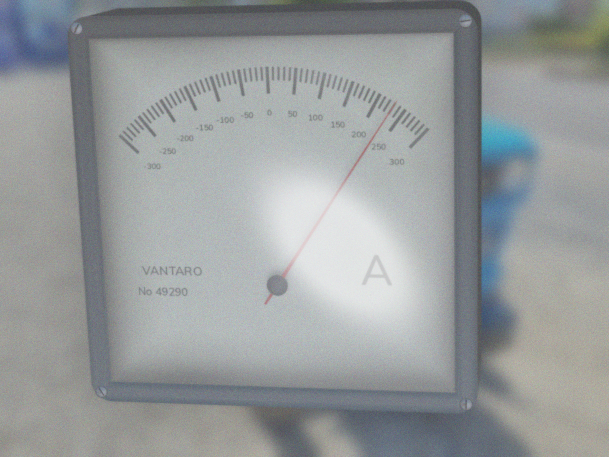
A 230
